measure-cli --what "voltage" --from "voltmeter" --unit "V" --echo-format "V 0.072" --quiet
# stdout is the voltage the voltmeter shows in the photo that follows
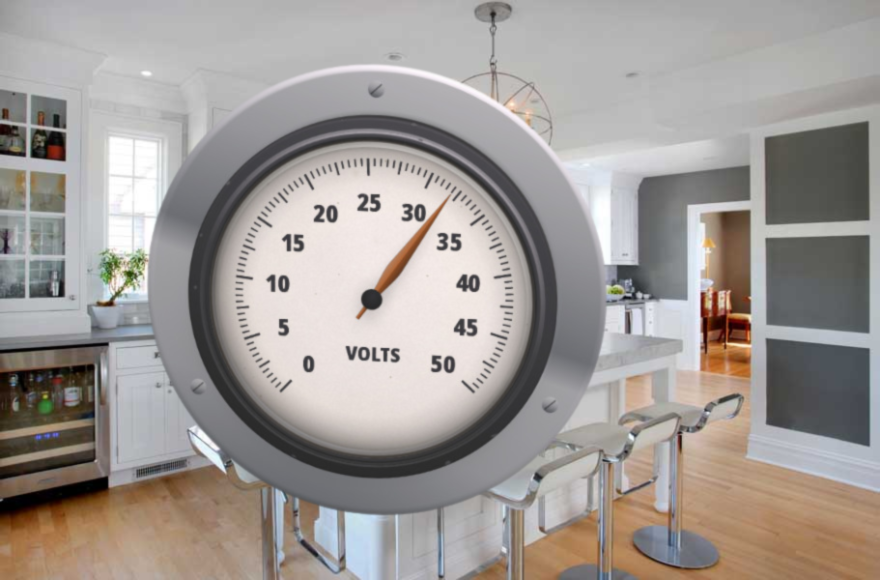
V 32
